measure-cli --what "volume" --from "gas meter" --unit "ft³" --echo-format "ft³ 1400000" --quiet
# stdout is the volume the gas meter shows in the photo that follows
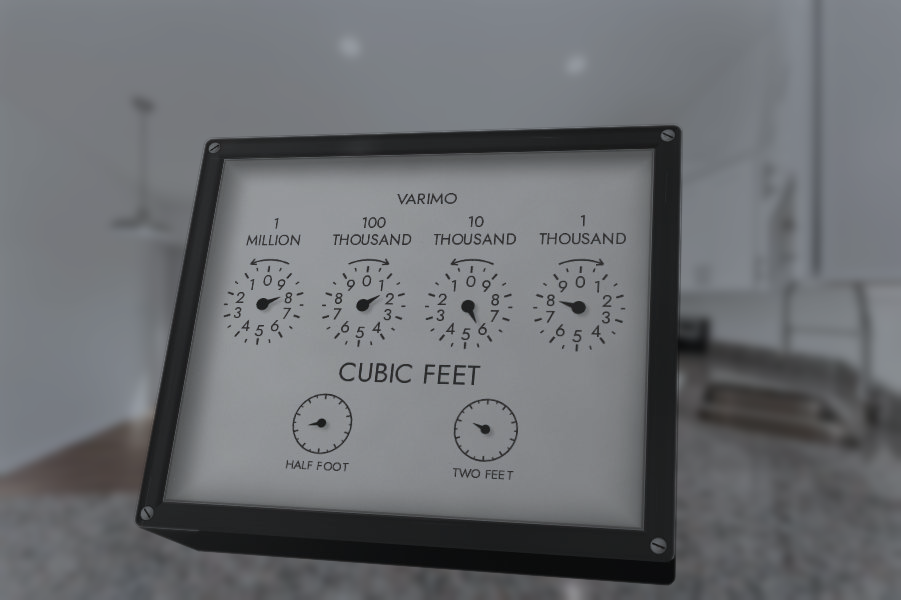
ft³ 815800
